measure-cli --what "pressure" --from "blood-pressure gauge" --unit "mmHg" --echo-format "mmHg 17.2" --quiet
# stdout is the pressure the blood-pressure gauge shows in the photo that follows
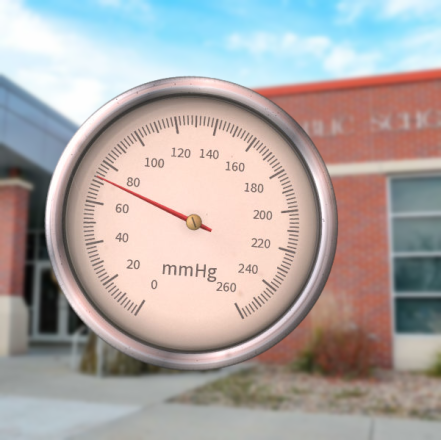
mmHg 72
